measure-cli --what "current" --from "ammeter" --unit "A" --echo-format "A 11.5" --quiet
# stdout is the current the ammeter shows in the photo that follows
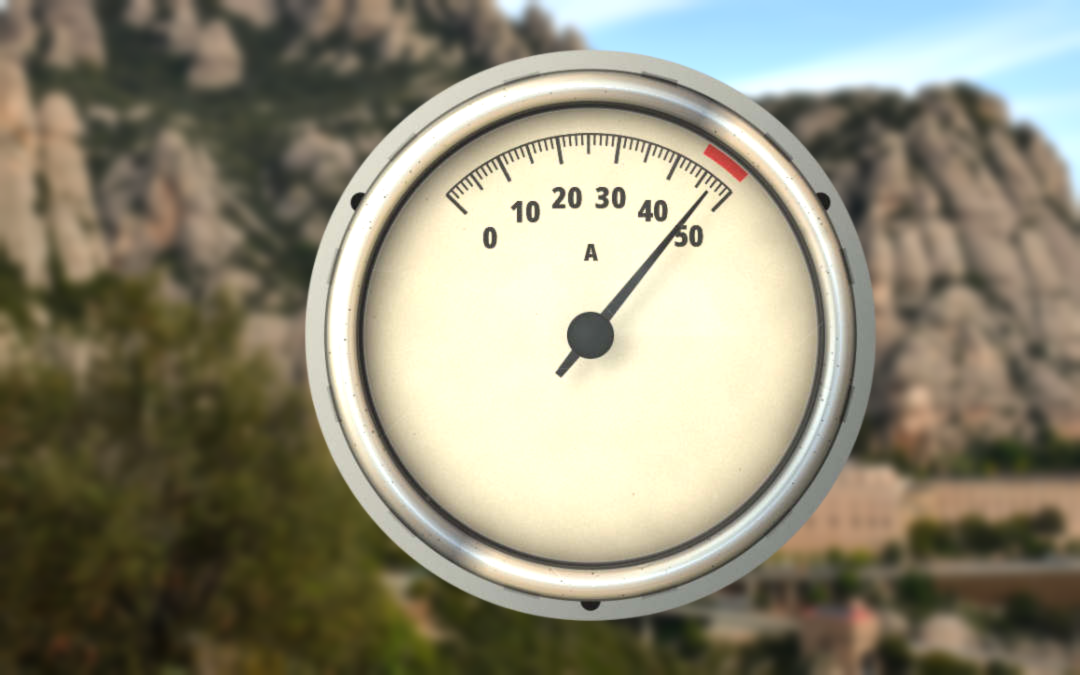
A 47
